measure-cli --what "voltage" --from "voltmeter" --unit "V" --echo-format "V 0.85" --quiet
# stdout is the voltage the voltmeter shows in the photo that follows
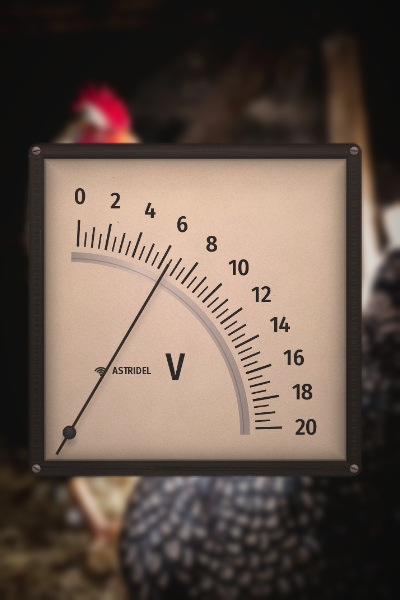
V 6.5
